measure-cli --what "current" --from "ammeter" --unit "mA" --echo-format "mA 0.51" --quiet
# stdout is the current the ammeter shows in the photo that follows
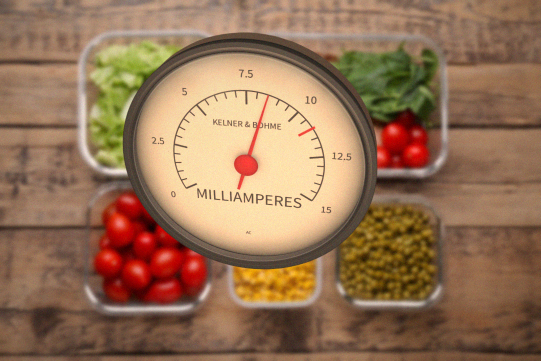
mA 8.5
